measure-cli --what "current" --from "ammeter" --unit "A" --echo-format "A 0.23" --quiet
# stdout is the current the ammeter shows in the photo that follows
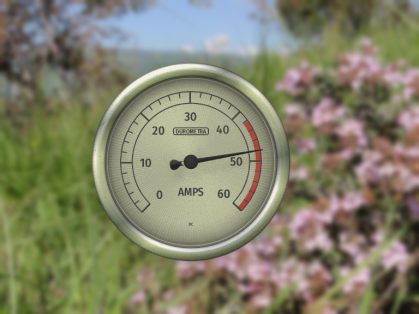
A 48
